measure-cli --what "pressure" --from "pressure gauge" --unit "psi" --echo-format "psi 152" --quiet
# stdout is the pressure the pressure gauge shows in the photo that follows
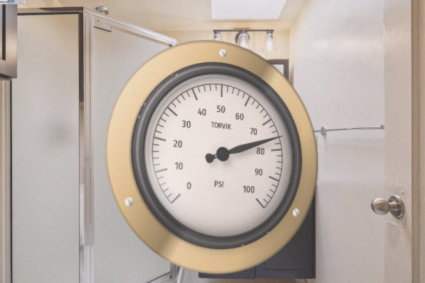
psi 76
